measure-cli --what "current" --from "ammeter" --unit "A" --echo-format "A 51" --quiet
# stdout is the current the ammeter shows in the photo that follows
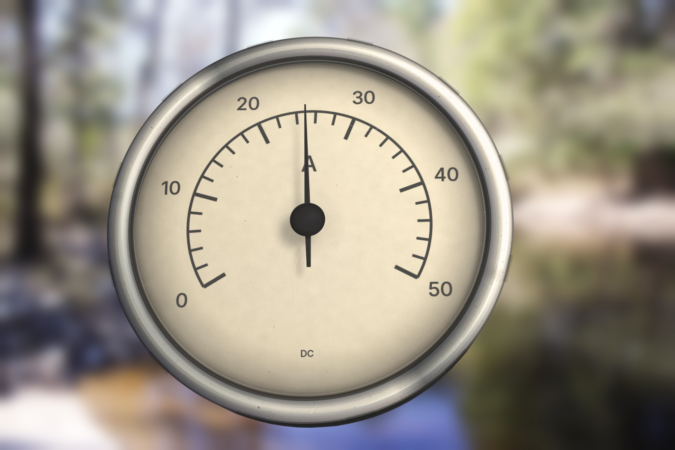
A 25
